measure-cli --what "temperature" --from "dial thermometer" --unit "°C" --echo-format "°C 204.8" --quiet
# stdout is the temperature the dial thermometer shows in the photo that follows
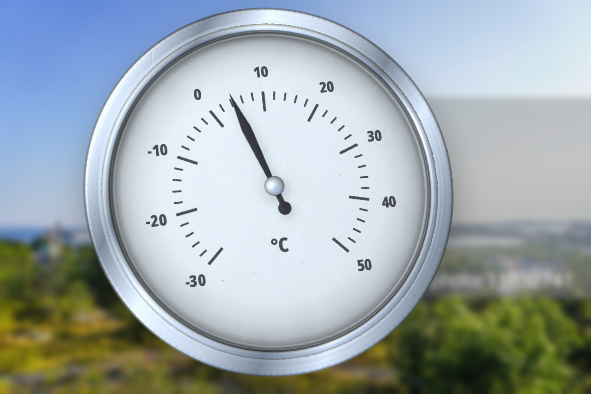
°C 4
